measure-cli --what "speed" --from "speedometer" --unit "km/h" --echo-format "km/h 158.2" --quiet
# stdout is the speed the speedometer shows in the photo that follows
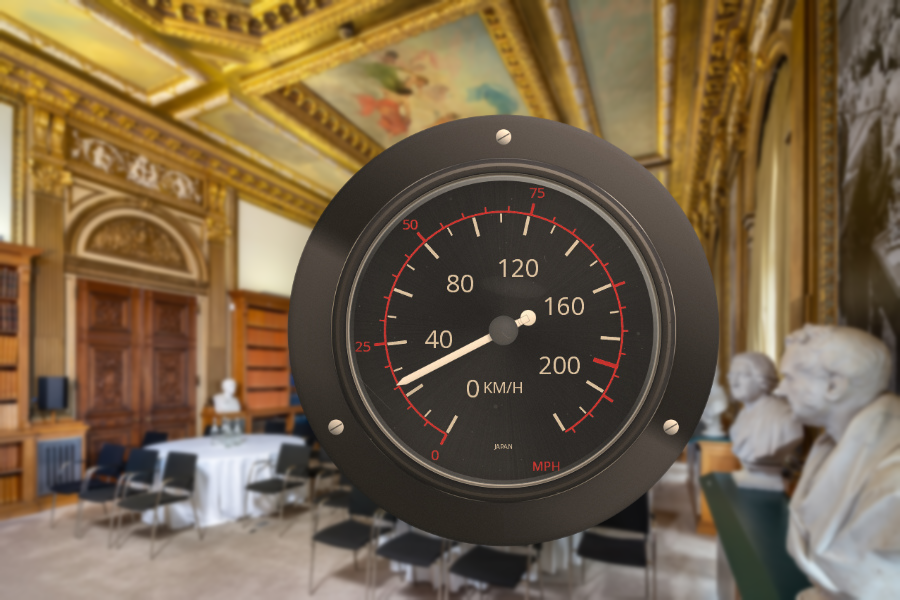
km/h 25
